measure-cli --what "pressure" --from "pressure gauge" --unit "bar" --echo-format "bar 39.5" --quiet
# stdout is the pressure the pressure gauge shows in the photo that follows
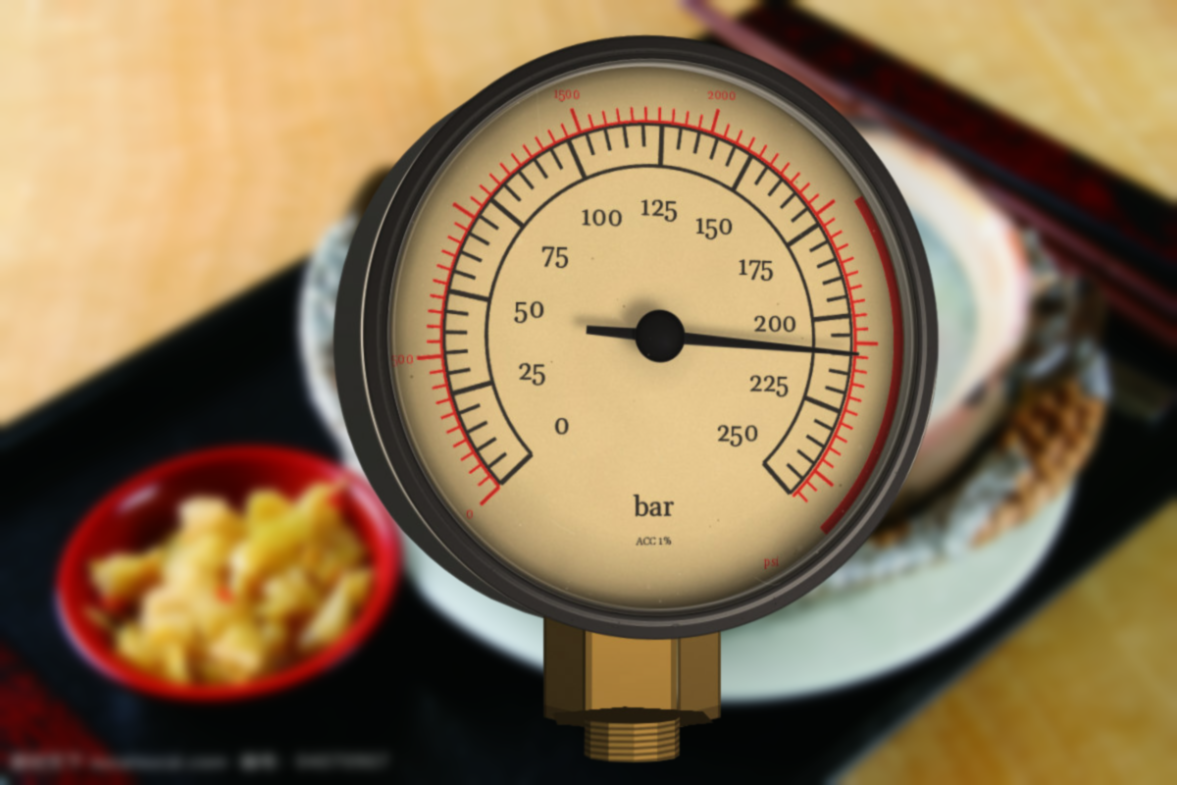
bar 210
